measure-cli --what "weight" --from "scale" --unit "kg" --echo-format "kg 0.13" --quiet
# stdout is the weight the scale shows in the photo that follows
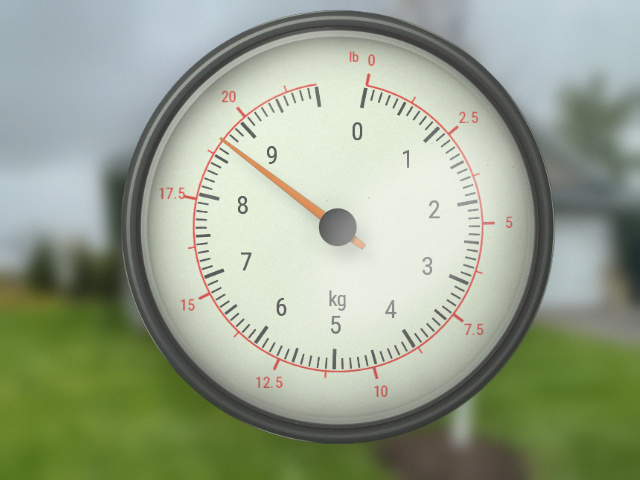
kg 8.7
